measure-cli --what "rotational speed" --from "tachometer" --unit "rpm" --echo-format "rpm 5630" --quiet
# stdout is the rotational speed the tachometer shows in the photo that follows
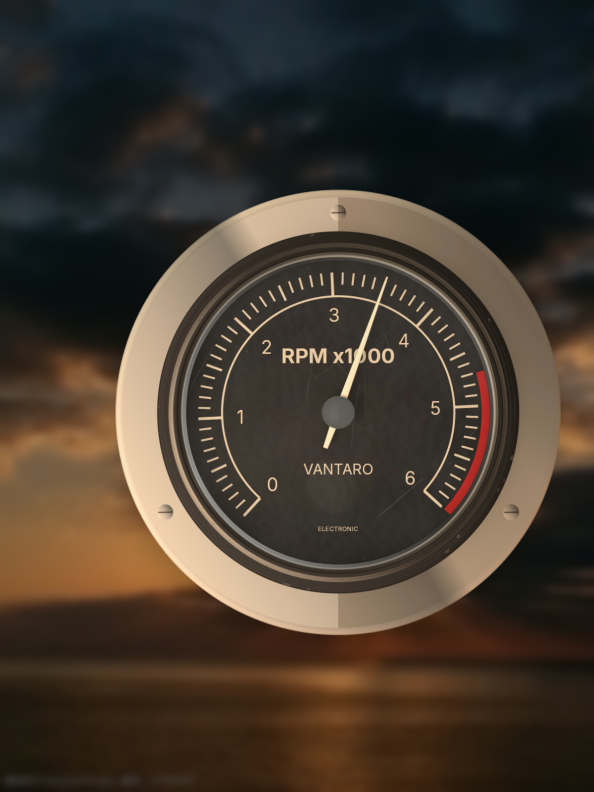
rpm 3500
